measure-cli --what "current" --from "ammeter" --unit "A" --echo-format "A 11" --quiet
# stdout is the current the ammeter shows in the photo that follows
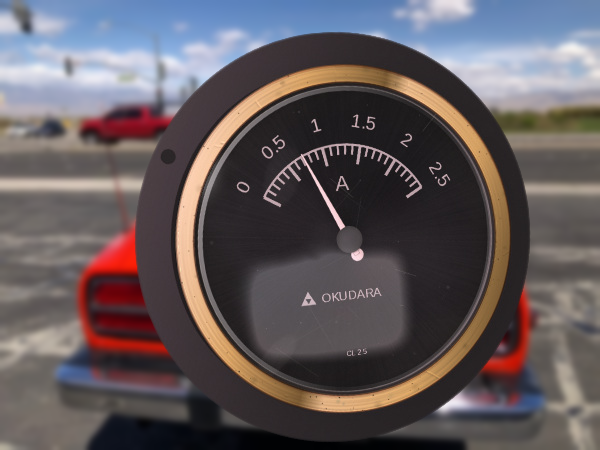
A 0.7
